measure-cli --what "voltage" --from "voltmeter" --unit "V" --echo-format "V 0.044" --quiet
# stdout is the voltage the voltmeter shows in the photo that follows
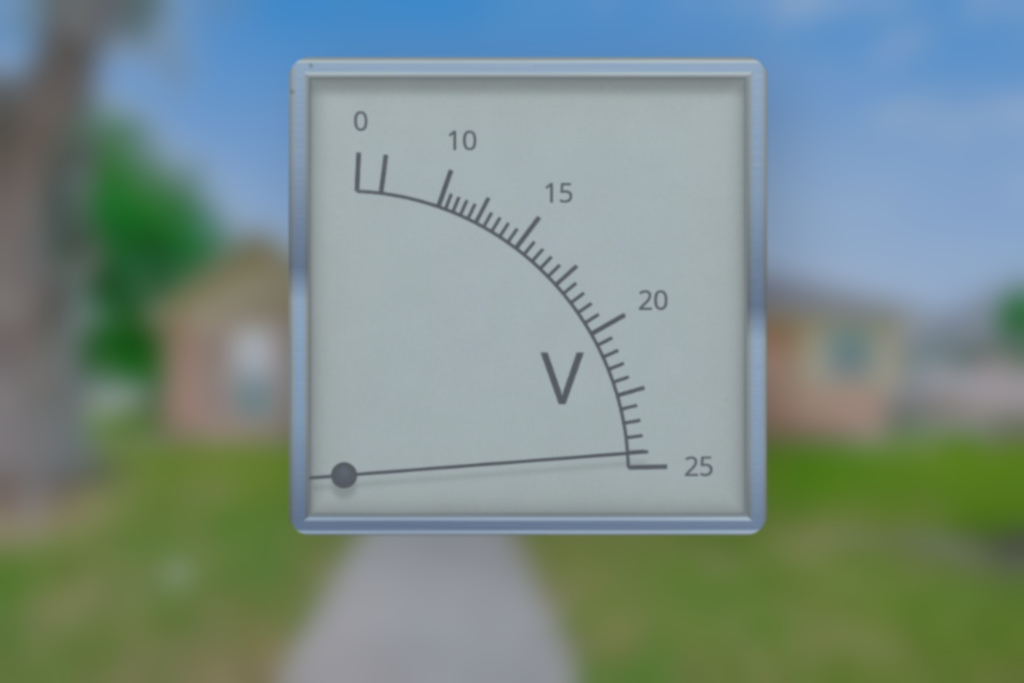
V 24.5
